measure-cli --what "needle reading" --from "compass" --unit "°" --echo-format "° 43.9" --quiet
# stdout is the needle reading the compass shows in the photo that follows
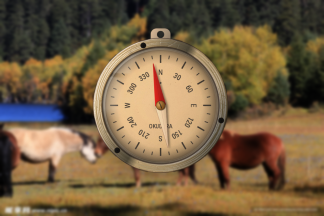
° 350
